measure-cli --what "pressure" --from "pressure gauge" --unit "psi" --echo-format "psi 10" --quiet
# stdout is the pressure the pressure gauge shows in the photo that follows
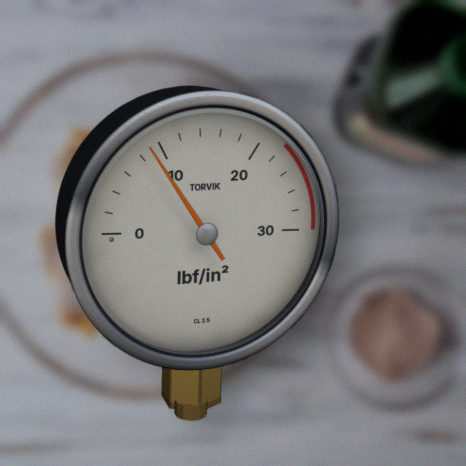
psi 9
